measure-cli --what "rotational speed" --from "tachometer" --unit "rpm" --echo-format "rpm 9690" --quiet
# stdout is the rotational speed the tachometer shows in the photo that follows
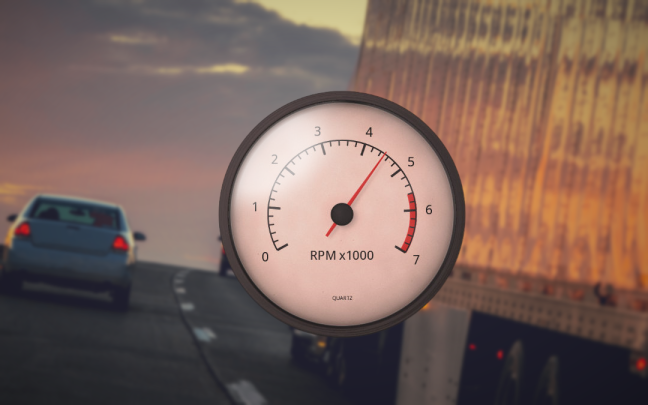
rpm 4500
